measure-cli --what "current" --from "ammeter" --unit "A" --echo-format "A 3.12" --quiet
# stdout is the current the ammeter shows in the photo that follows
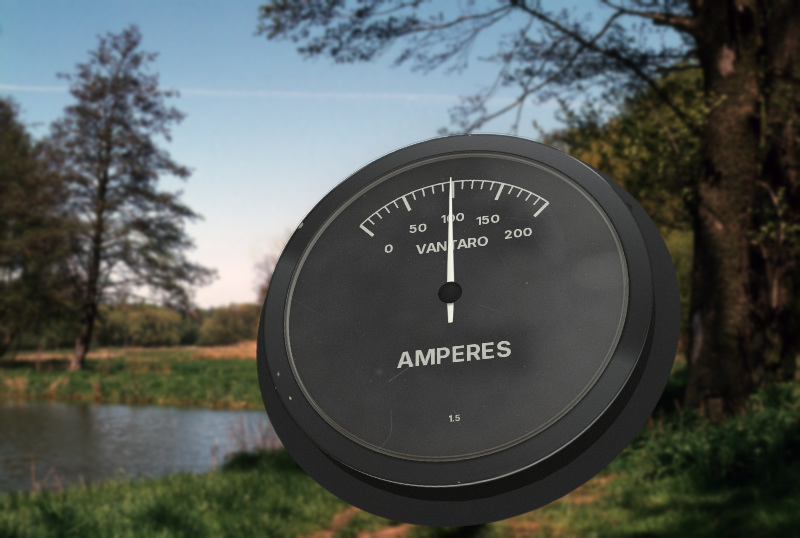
A 100
